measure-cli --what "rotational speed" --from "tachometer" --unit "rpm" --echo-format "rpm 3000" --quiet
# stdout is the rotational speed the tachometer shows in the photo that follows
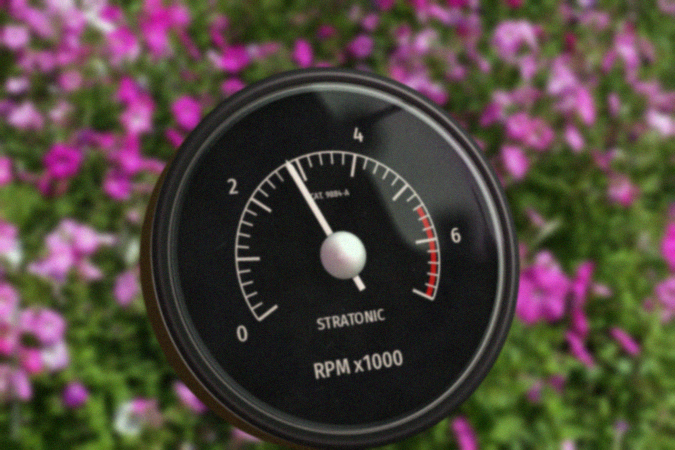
rpm 2800
